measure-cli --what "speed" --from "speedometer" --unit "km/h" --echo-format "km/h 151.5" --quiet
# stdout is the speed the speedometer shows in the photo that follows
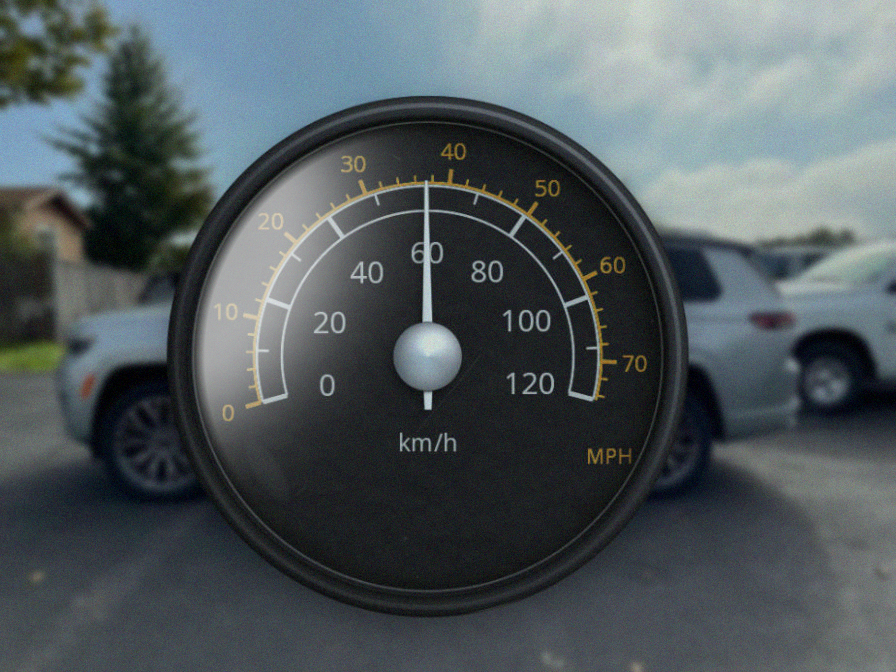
km/h 60
